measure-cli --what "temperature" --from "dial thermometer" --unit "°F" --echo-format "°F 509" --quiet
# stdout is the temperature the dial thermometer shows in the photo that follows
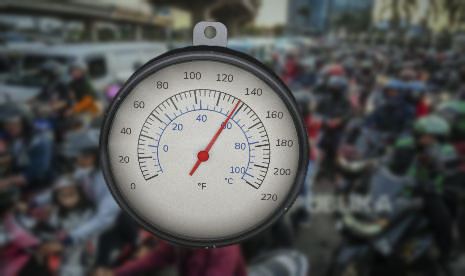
°F 136
